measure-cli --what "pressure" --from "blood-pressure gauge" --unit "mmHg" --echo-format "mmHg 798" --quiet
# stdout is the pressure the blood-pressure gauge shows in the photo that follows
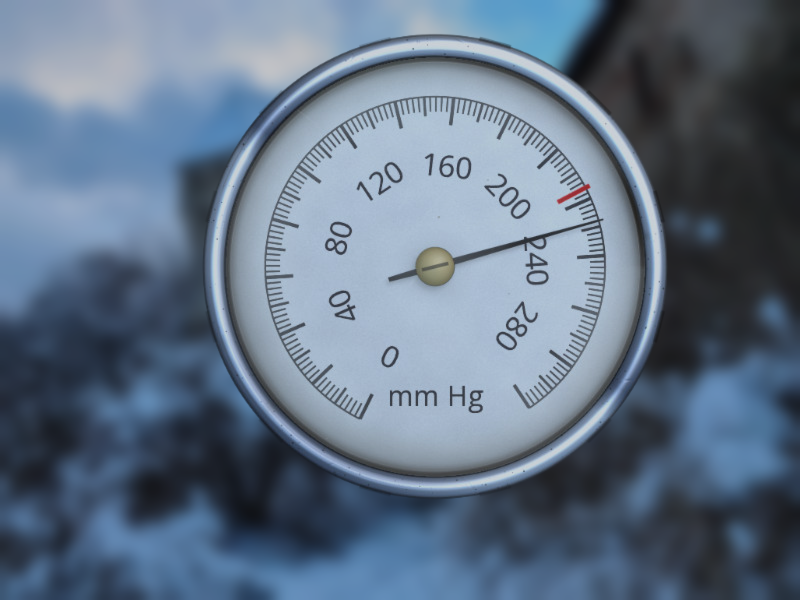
mmHg 228
